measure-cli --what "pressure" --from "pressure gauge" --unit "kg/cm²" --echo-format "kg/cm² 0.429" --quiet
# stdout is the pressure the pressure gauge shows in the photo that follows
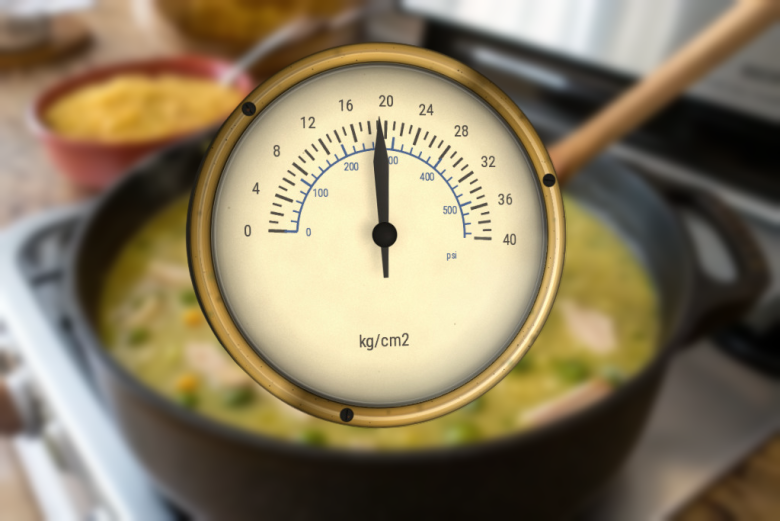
kg/cm² 19
